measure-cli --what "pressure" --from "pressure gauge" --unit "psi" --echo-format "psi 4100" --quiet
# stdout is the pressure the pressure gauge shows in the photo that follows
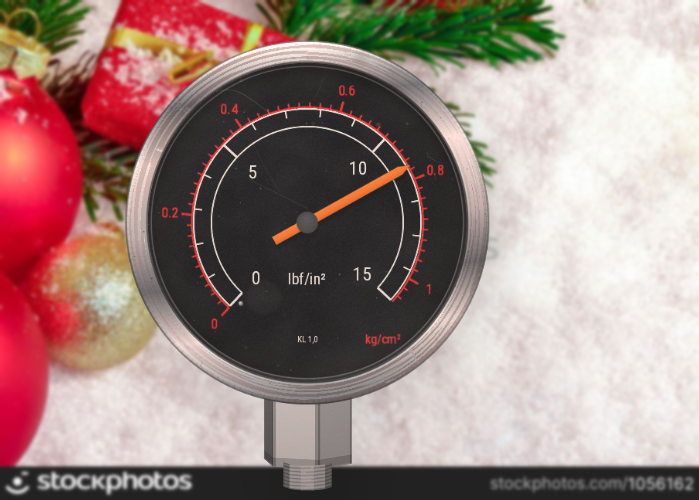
psi 11
